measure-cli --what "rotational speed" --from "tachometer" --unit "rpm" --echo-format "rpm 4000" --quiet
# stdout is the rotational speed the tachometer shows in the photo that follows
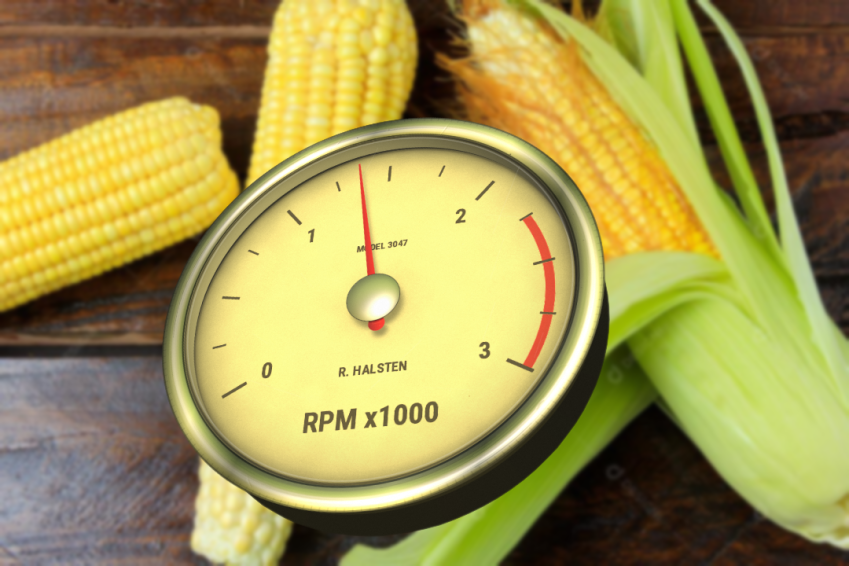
rpm 1375
